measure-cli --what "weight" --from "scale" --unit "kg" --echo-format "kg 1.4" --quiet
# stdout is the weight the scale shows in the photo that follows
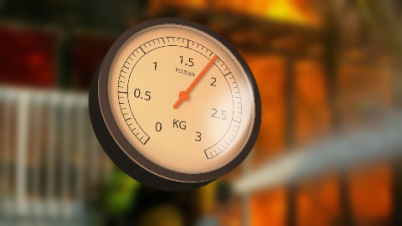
kg 1.8
